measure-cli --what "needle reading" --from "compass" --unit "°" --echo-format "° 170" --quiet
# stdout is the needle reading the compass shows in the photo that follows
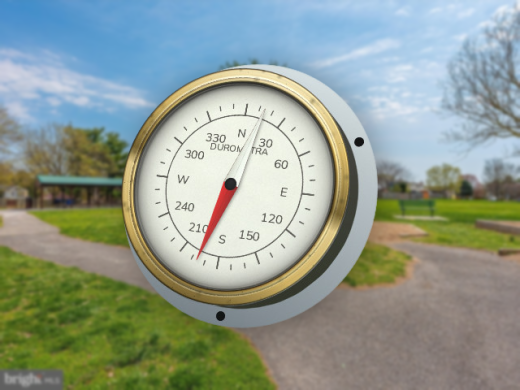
° 195
